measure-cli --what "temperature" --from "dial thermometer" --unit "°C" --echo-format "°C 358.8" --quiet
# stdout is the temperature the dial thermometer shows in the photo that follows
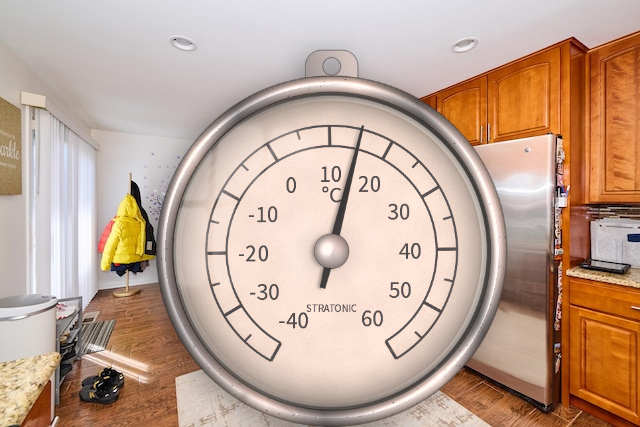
°C 15
